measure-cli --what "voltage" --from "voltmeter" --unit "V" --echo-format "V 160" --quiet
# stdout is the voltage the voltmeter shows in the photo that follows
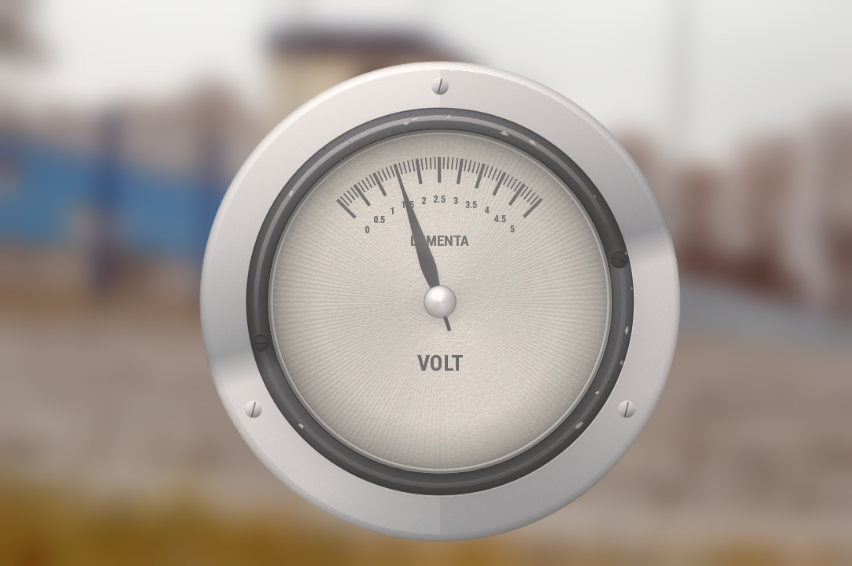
V 1.5
